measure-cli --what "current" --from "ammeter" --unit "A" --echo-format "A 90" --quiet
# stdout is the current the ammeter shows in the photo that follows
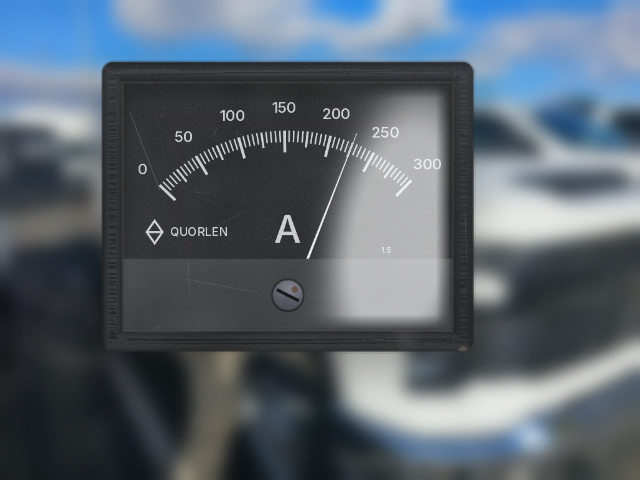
A 225
